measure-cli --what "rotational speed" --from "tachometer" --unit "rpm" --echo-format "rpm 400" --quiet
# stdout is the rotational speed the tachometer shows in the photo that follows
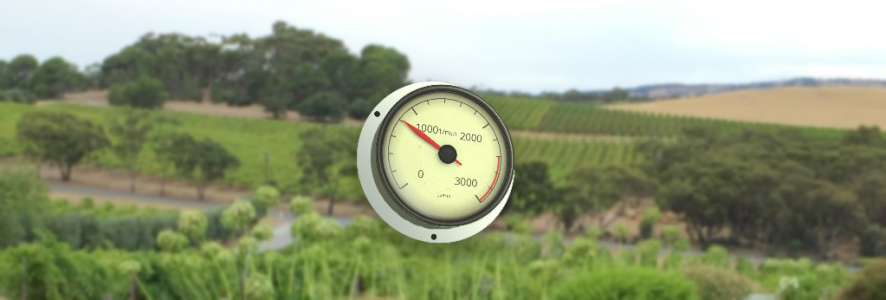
rpm 800
